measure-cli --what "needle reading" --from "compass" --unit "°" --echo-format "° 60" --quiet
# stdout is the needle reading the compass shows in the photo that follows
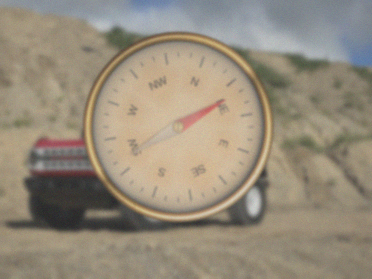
° 40
